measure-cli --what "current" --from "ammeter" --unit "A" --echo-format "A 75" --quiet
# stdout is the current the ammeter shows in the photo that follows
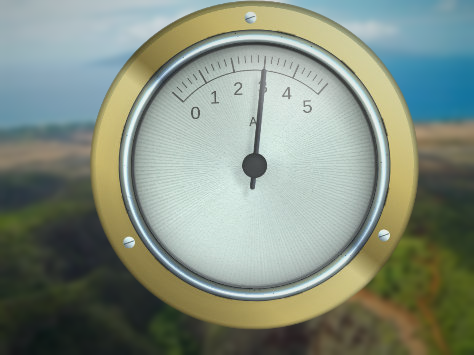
A 3
